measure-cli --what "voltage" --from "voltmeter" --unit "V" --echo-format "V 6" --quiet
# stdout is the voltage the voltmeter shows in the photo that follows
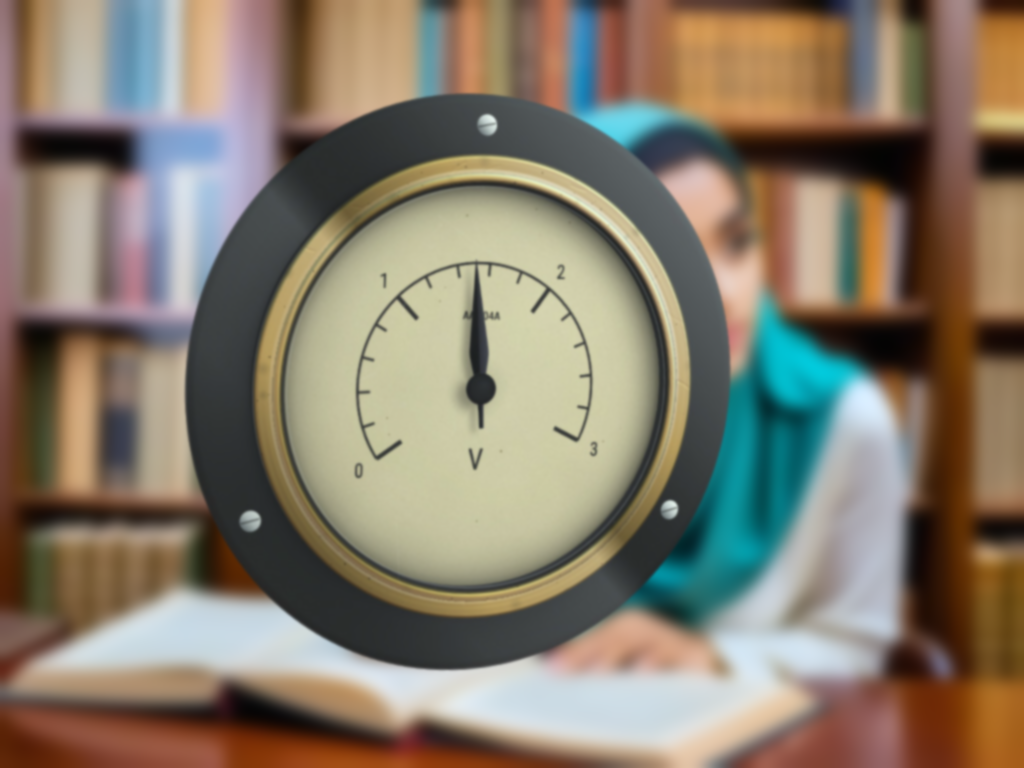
V 1.5
